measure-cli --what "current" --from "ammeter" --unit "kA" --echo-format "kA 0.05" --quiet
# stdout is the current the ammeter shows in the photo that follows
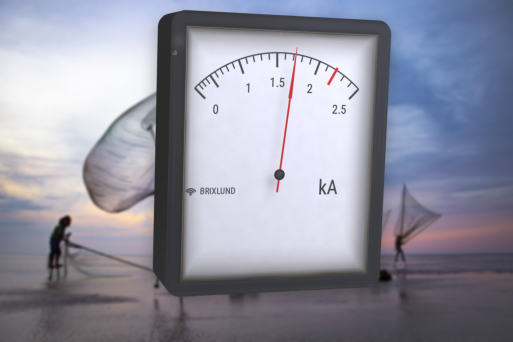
kA 1.7
